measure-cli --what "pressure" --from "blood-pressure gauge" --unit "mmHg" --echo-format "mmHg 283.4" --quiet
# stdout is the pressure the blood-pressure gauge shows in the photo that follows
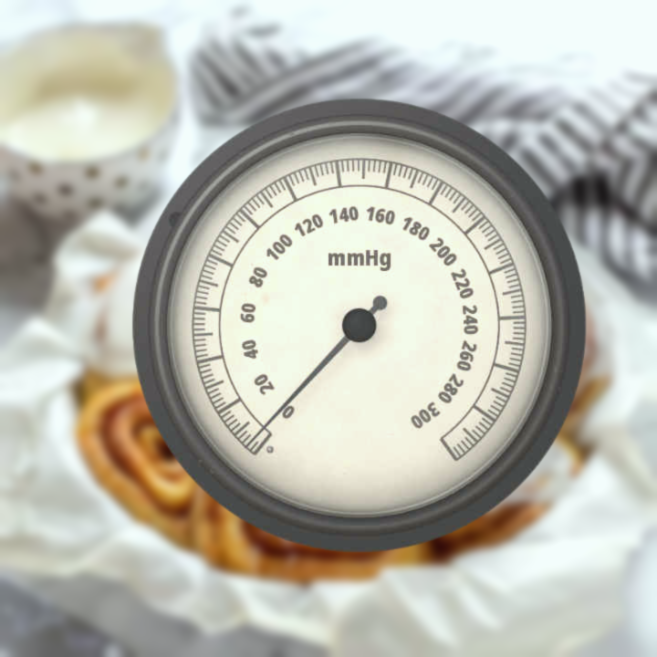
mmHg 4
